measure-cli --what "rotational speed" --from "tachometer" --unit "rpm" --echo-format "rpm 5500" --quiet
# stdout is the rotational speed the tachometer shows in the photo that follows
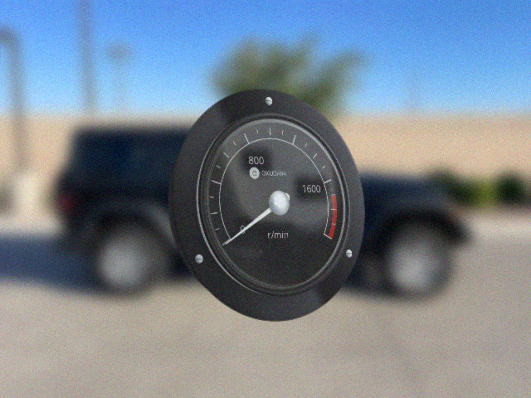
rpm 0
